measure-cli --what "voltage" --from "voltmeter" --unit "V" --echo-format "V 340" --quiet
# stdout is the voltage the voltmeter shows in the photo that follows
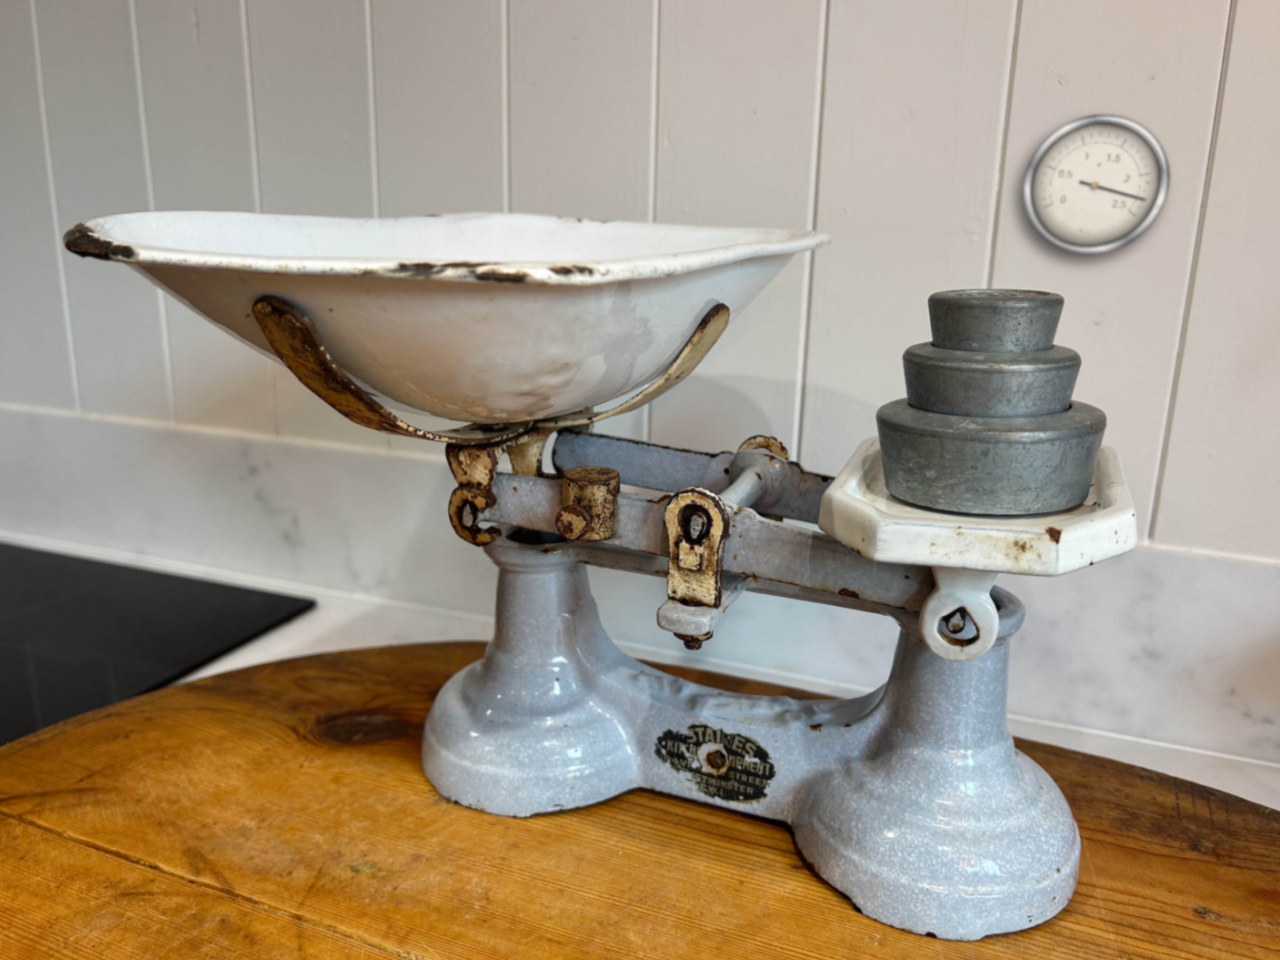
V 2.3
